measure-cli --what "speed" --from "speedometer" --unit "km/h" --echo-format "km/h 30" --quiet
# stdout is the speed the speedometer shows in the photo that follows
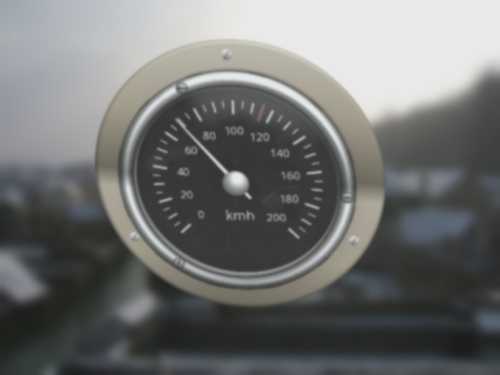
km/h 70
